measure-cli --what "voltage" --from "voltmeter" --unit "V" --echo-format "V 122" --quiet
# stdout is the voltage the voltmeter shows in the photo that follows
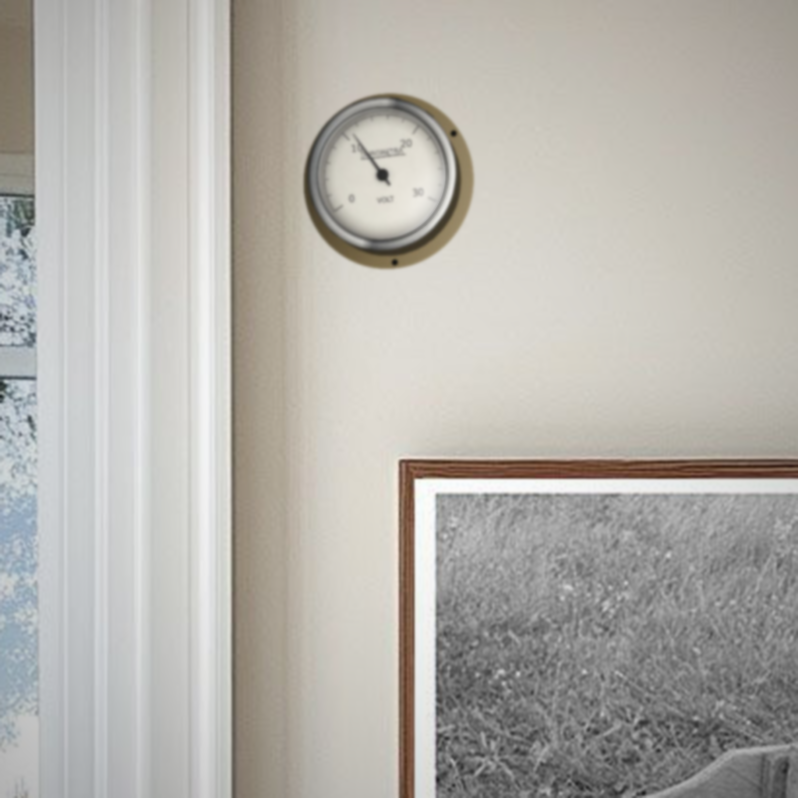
V 11
